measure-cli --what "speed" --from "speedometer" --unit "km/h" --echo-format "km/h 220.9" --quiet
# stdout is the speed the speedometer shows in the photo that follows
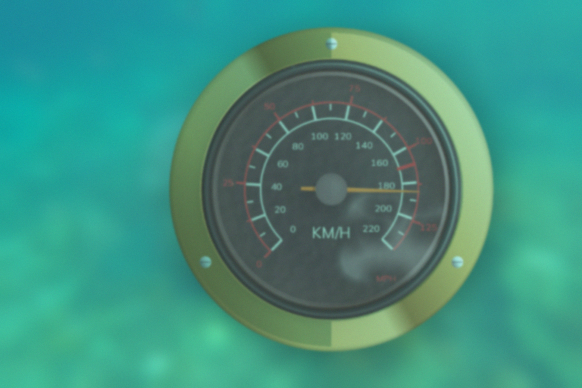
km/h 185
